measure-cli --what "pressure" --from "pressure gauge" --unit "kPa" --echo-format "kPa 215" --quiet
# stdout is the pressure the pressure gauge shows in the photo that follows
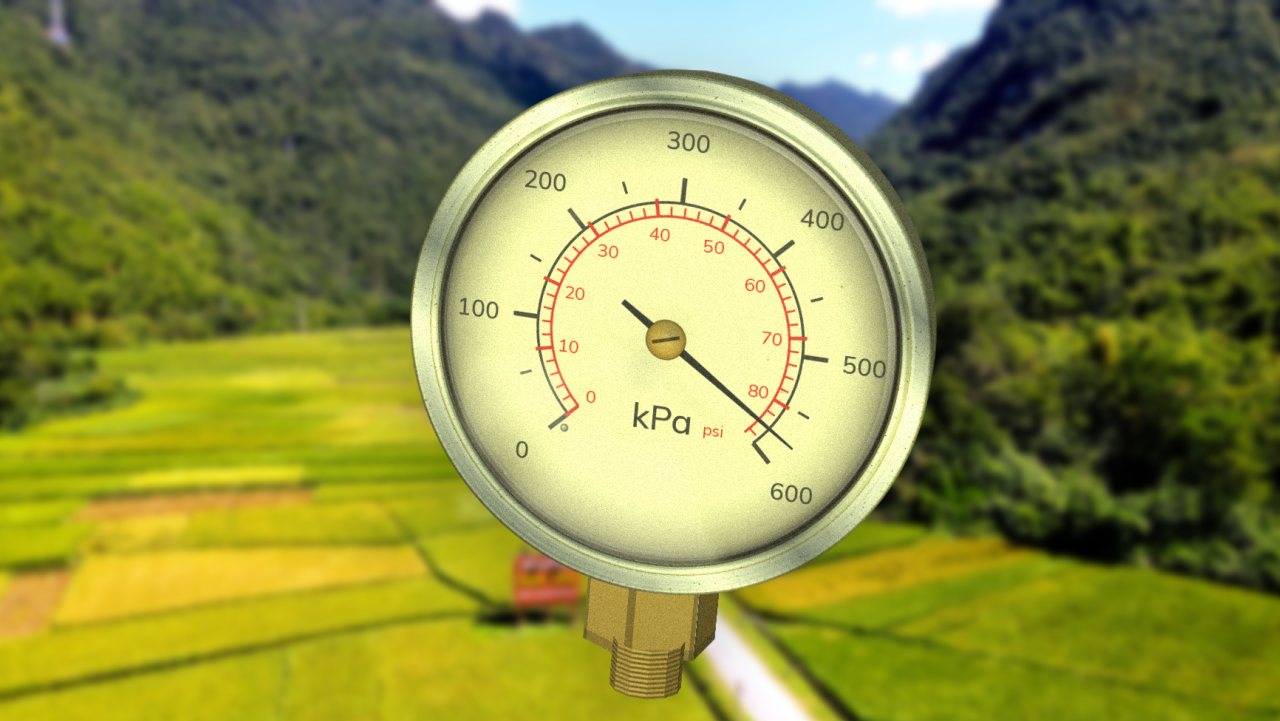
kPa 575
